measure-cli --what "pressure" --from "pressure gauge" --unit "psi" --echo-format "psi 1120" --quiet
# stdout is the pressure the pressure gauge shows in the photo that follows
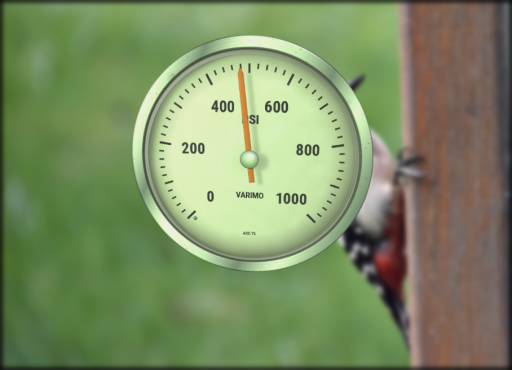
psi 480
